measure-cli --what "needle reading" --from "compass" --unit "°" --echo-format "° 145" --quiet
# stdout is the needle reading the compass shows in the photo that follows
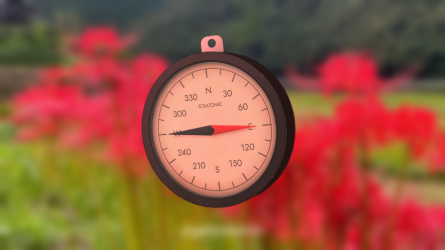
° 90
